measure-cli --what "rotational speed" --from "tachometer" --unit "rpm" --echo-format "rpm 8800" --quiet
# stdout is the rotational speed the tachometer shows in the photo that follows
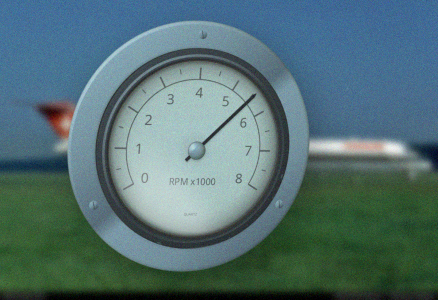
rpm 5500
